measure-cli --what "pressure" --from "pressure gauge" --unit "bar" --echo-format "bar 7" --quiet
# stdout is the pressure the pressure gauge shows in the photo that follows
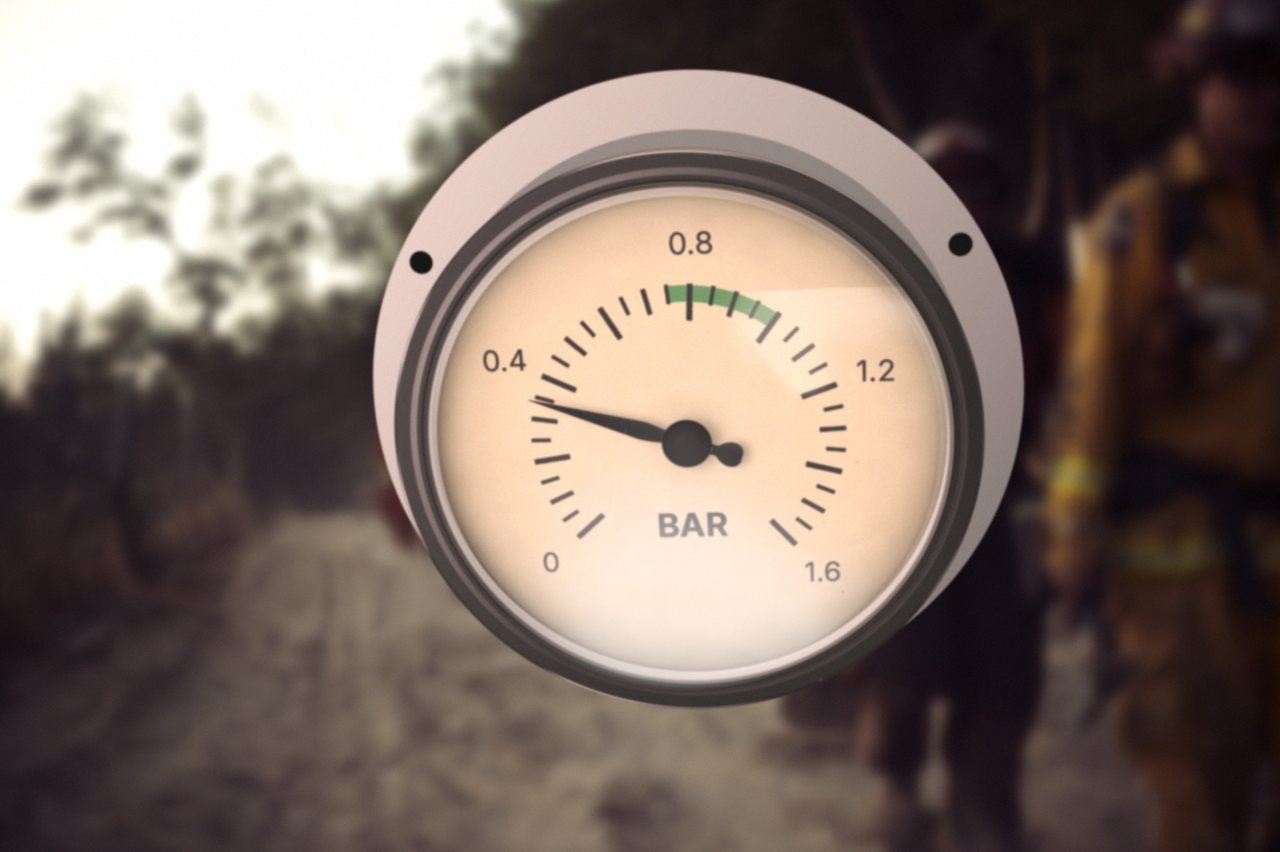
bar 0.35
